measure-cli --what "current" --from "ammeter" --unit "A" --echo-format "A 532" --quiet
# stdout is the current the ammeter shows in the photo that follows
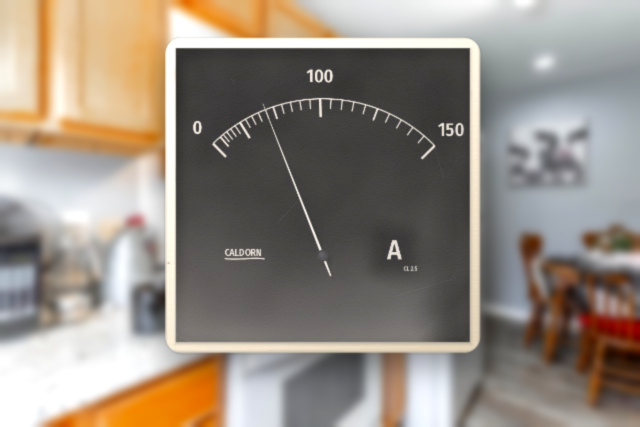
A 70
